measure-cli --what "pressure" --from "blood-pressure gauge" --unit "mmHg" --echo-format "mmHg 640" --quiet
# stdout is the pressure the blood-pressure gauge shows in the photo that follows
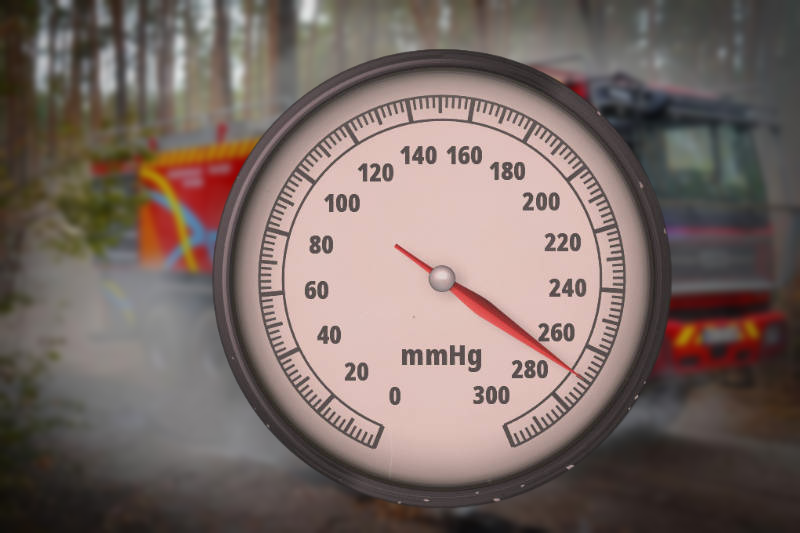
mmHg 270
